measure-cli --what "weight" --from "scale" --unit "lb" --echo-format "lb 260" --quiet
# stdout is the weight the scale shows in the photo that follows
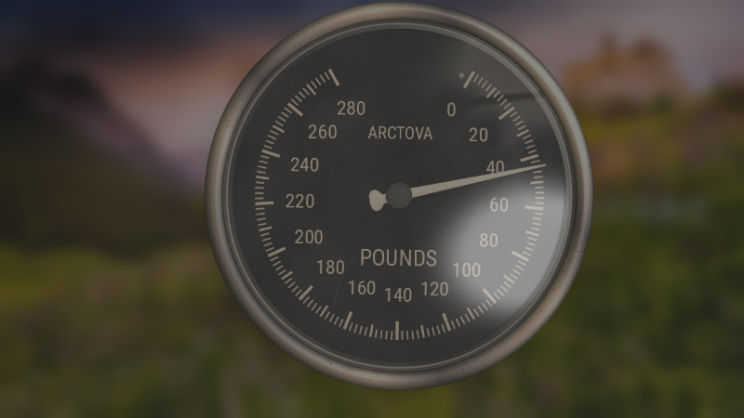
lb 44
